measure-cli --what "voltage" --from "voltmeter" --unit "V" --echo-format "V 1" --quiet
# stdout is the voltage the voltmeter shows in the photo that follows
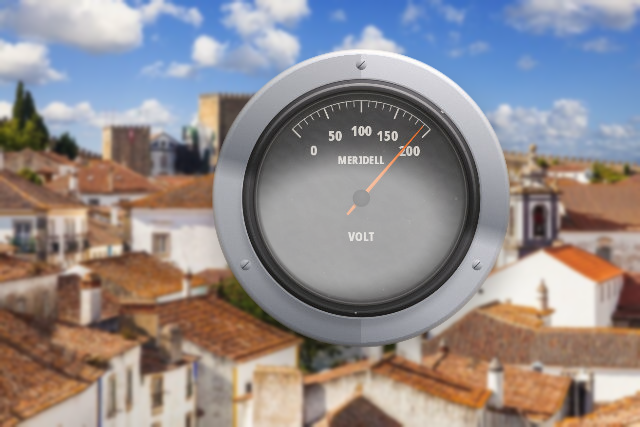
V 190
